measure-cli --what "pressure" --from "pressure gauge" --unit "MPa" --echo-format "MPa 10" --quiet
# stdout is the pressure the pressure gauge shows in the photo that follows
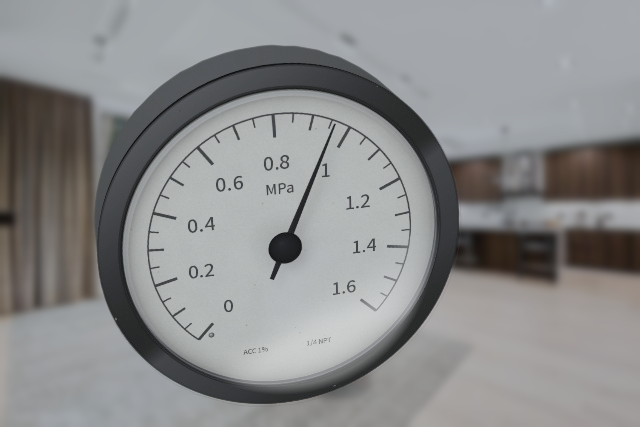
MPa 0.95
